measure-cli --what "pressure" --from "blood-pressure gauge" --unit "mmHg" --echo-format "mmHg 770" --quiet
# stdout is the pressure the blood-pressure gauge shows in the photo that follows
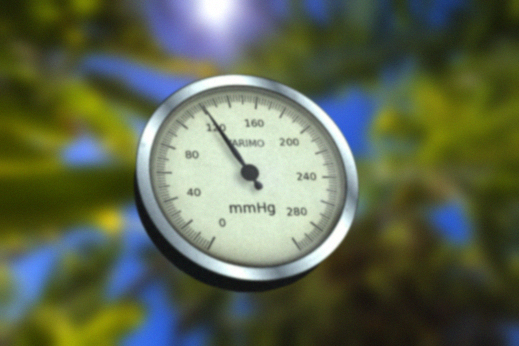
mmHg 120
